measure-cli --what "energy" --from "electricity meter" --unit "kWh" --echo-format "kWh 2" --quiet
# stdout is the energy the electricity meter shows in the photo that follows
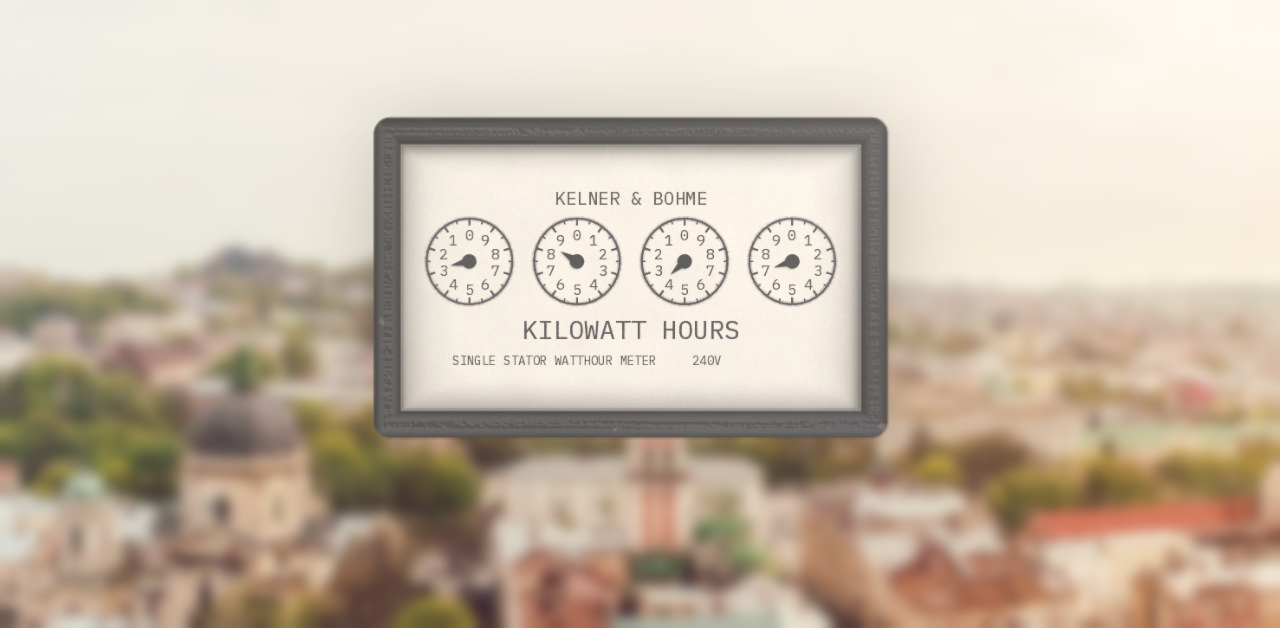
kWh 2837
